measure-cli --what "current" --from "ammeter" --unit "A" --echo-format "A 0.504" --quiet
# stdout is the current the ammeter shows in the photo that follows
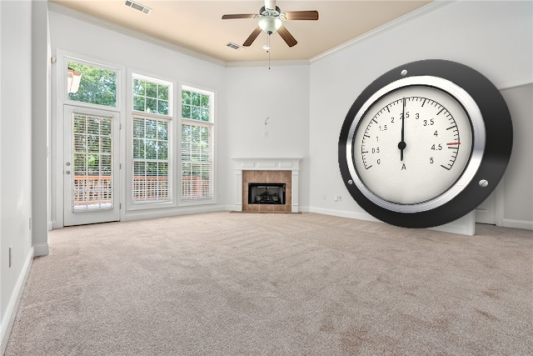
A 2.5
